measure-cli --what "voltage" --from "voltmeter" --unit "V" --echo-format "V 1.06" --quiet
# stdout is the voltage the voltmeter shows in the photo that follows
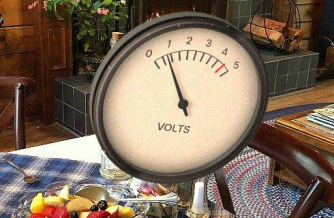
V 0.75
